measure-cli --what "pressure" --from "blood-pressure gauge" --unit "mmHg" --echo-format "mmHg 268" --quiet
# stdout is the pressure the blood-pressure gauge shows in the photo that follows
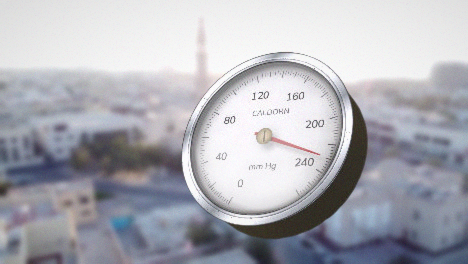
mmHg 230
